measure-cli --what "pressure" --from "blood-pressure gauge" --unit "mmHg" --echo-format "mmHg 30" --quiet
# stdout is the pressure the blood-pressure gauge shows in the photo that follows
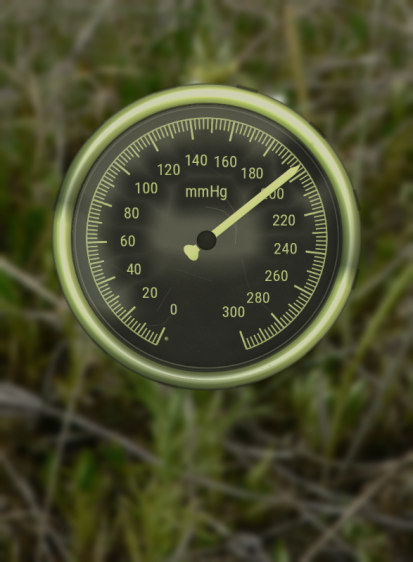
mmHg 196
